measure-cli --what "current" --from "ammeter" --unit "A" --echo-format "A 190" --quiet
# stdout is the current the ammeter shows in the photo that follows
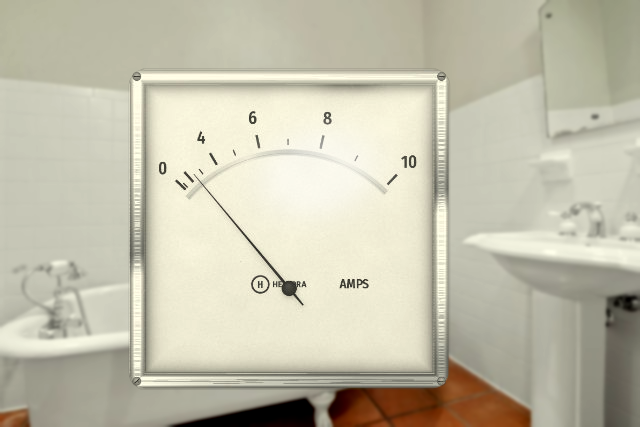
A 2.5
